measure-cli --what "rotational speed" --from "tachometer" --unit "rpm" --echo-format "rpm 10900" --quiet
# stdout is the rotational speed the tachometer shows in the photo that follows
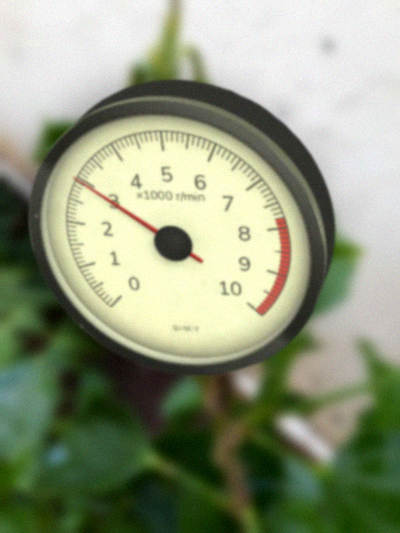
rpm 3000
